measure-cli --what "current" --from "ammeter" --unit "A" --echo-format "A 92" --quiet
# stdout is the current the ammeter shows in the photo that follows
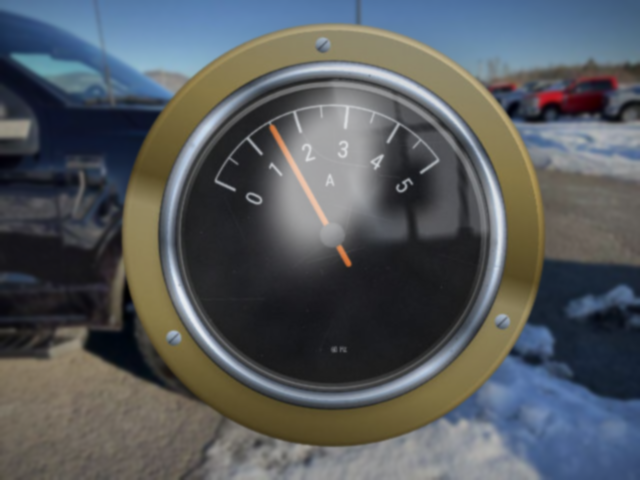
A 1.5
